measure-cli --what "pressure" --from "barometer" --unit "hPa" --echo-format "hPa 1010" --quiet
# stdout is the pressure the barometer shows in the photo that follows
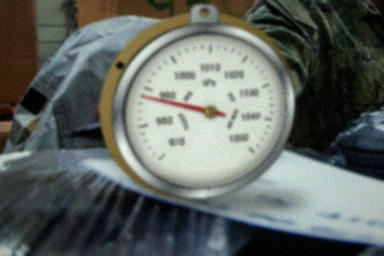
hPa 988
